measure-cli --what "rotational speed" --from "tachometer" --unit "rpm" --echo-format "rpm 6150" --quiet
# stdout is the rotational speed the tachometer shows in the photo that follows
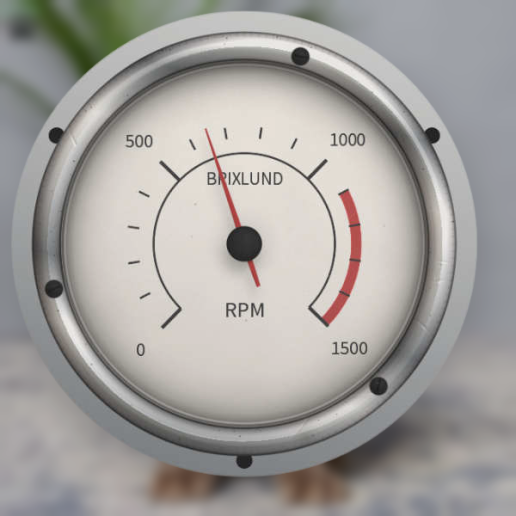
rpm 650
